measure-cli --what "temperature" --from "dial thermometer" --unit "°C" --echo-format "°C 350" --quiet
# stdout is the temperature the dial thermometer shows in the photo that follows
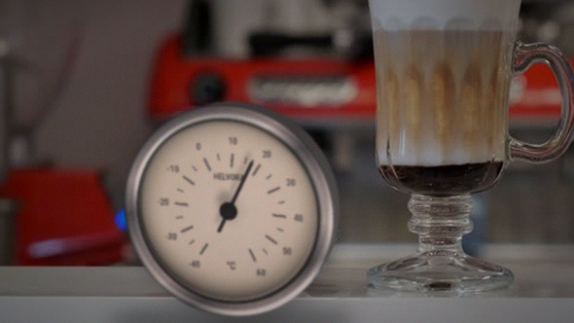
°C 17.5
